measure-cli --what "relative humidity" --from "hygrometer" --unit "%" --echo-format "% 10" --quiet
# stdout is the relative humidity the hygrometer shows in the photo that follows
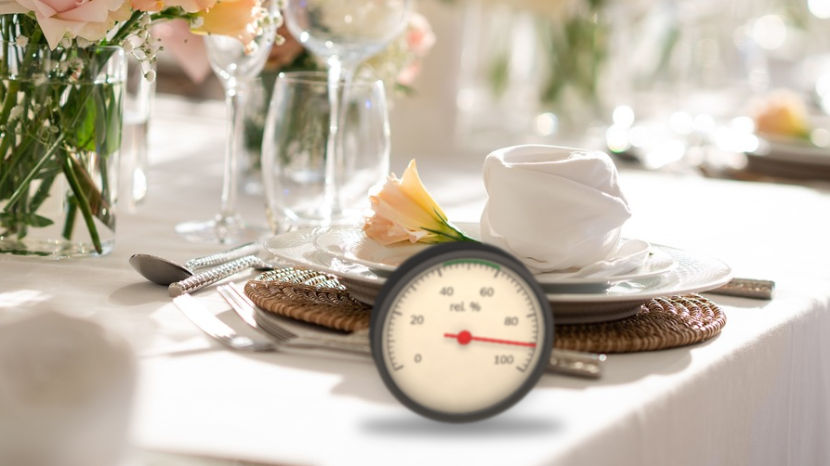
% 90
